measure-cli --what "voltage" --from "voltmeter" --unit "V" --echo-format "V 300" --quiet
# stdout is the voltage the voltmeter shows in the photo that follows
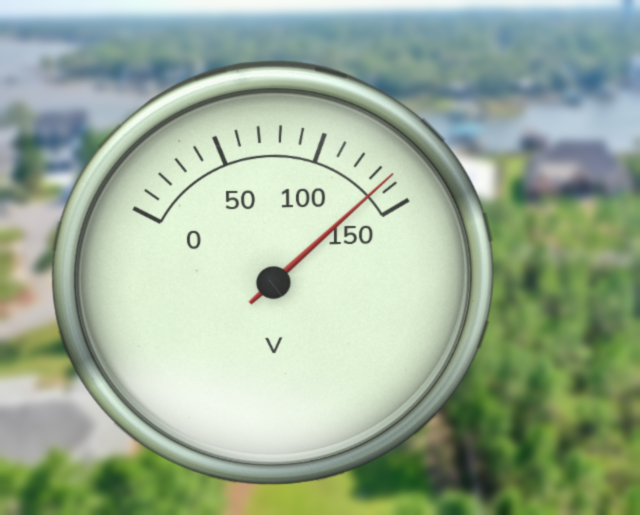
V 135
